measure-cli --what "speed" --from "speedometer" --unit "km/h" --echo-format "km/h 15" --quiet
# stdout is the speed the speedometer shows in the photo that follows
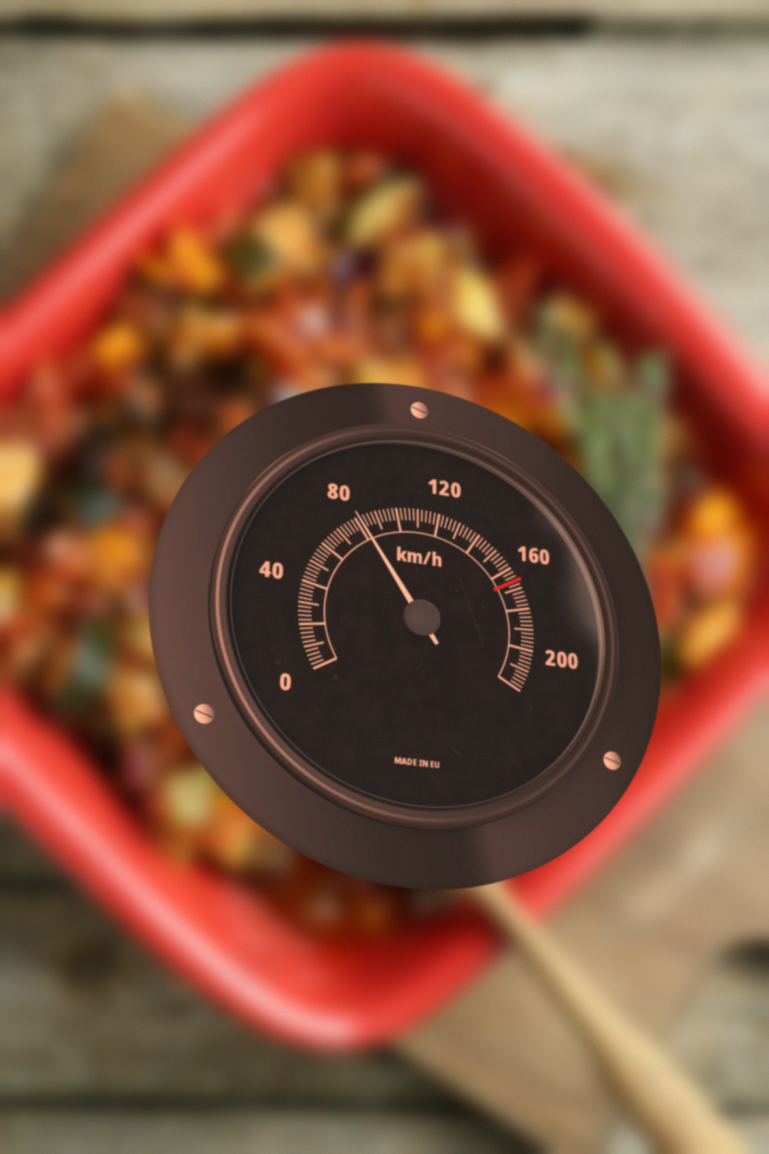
km/h 80
